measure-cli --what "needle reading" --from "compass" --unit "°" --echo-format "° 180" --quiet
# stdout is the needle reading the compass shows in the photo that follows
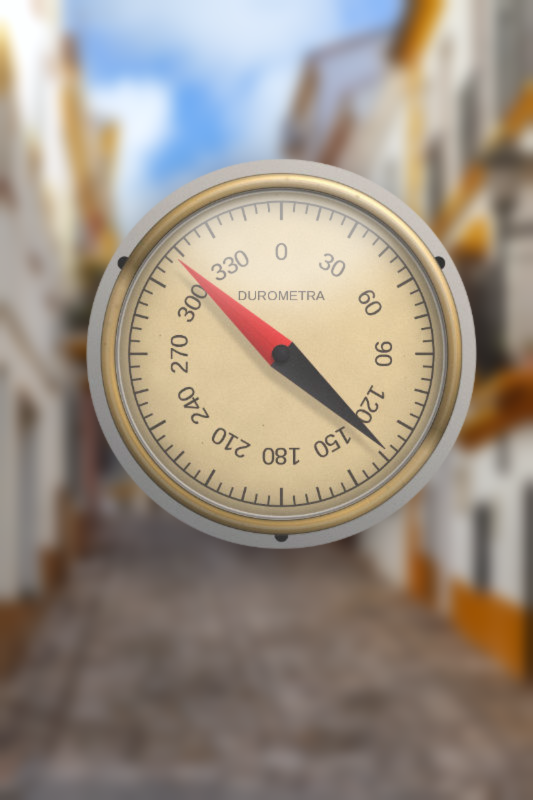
° 312.5
